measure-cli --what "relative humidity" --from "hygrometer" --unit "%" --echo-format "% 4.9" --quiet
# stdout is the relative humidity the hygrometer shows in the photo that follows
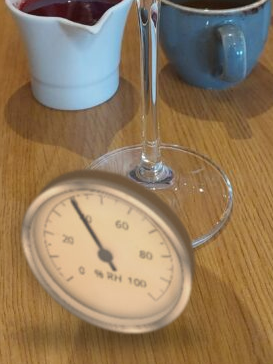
% 40
